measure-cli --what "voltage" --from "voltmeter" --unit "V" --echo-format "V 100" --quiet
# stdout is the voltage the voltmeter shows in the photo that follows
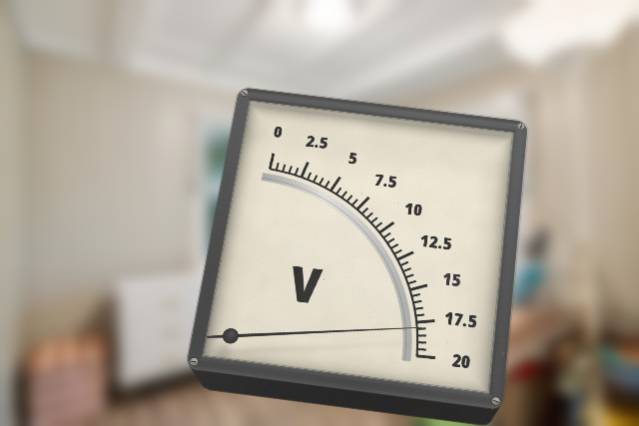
V 18
